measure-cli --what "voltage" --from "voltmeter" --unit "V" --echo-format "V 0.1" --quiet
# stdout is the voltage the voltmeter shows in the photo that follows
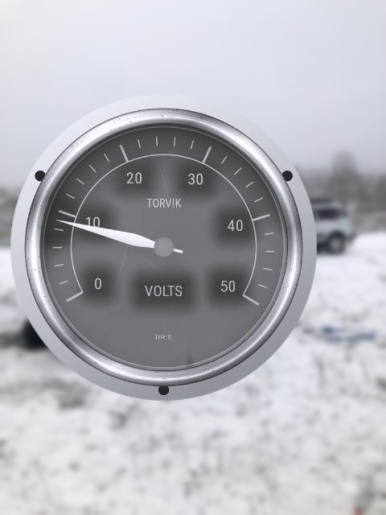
V 9
